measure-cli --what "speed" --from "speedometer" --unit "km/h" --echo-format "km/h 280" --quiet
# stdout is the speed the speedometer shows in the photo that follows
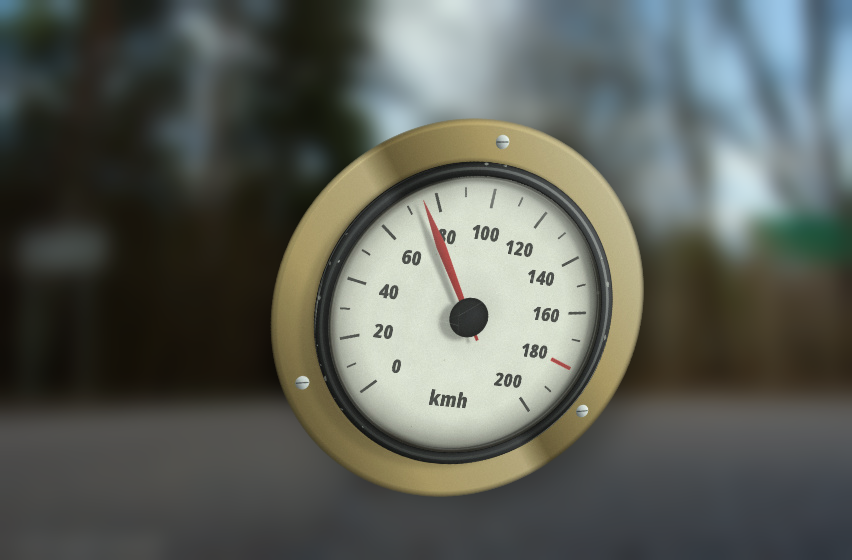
km/h 75
